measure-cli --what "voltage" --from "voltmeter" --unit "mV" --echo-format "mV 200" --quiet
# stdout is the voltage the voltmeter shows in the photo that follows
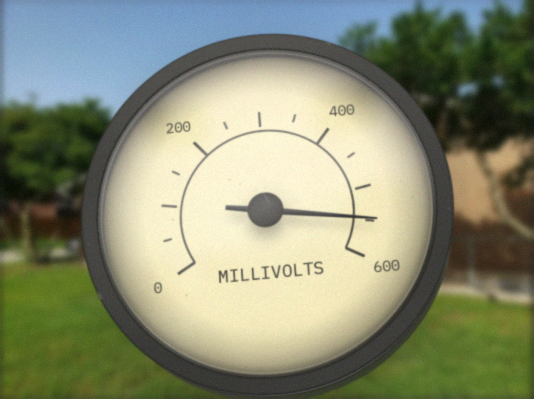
mV 550
